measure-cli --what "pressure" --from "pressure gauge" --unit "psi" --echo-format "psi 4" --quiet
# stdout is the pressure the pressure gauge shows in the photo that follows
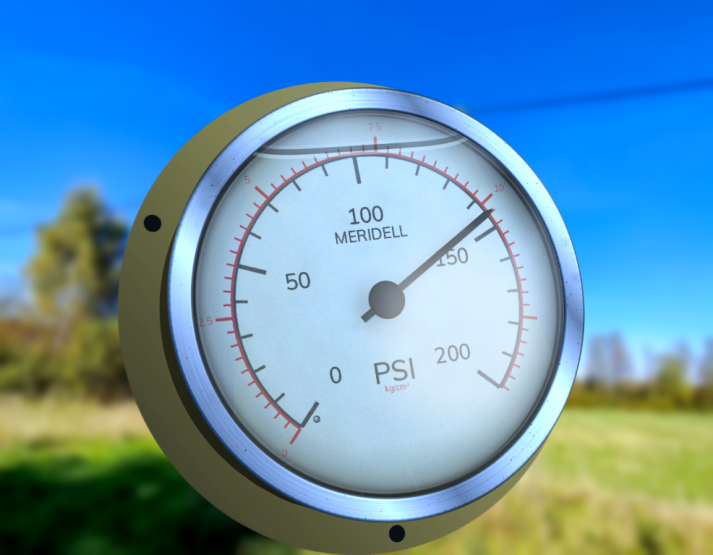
psi 145
